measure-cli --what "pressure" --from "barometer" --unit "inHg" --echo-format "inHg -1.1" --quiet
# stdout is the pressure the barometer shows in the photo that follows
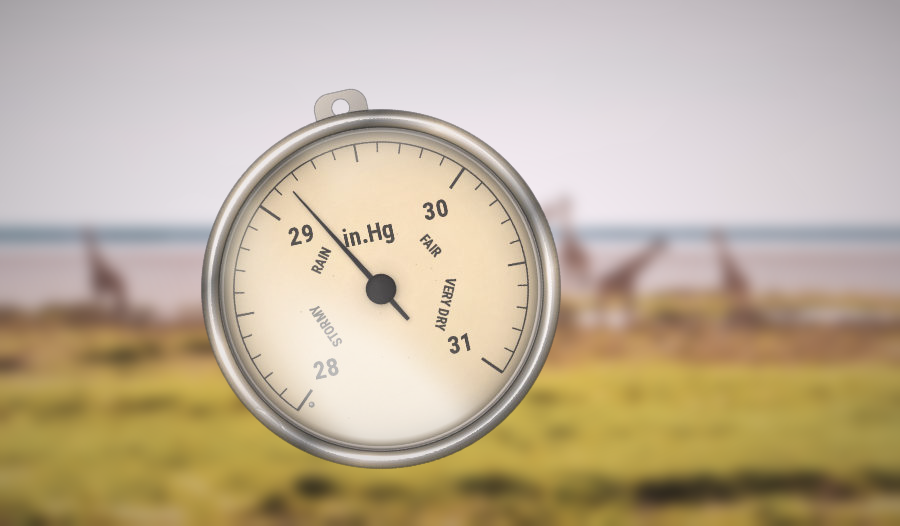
inHg 29.15
